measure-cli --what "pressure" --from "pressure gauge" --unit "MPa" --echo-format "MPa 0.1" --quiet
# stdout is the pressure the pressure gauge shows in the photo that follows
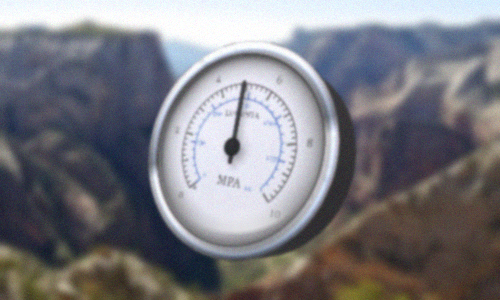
MPa 5
